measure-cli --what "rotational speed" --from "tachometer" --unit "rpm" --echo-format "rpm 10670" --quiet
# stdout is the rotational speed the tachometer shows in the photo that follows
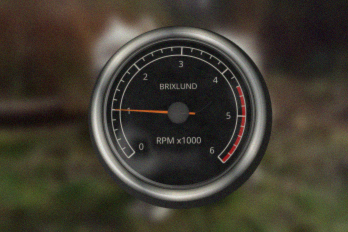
rpm 1000
